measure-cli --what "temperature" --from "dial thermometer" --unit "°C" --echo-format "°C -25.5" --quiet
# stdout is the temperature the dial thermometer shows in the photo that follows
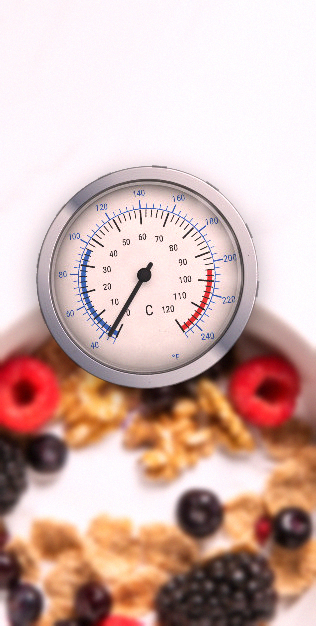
°C 2
